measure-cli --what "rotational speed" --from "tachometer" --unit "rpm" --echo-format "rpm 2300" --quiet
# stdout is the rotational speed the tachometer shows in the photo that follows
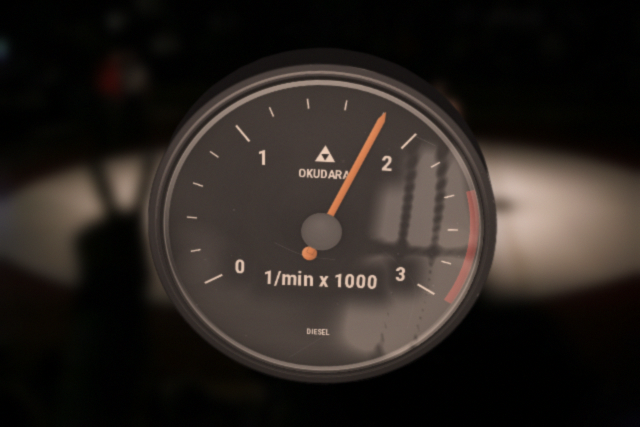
rpm 1800
